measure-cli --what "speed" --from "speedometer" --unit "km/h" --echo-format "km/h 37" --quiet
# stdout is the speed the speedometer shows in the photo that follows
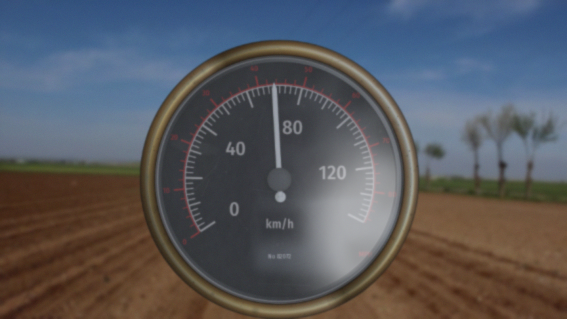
km/h 70
